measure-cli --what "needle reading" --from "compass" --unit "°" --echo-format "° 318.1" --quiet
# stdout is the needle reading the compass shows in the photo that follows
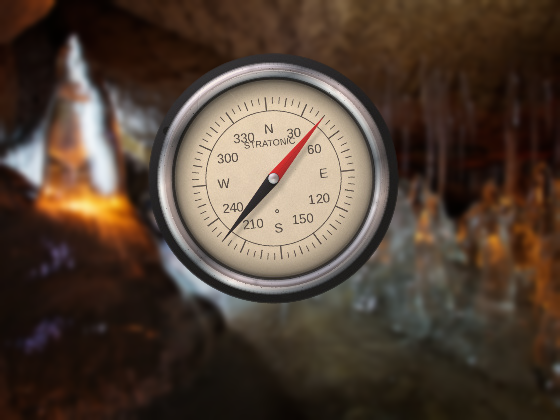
° 45
